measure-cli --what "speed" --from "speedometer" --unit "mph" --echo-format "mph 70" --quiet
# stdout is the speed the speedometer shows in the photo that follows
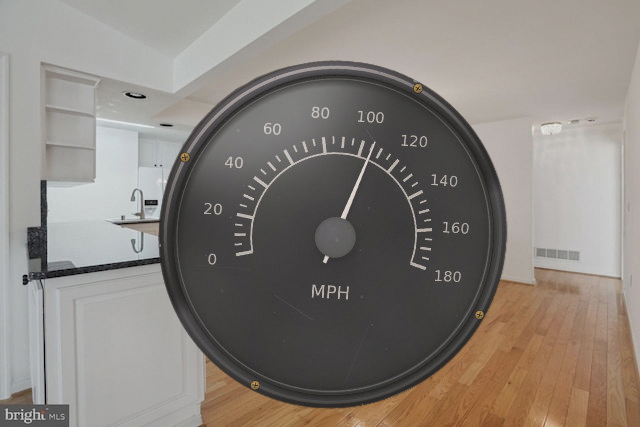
mph 105
